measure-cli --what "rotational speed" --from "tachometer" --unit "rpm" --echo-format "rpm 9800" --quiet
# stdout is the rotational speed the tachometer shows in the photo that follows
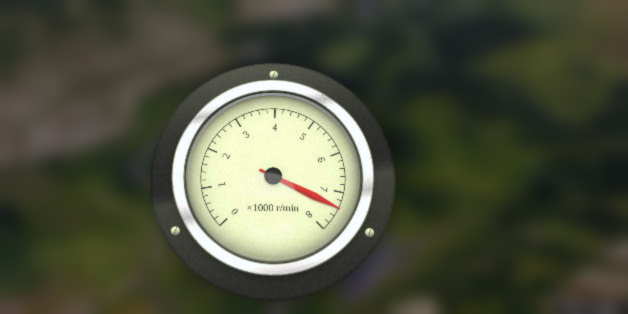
rpm 7400
